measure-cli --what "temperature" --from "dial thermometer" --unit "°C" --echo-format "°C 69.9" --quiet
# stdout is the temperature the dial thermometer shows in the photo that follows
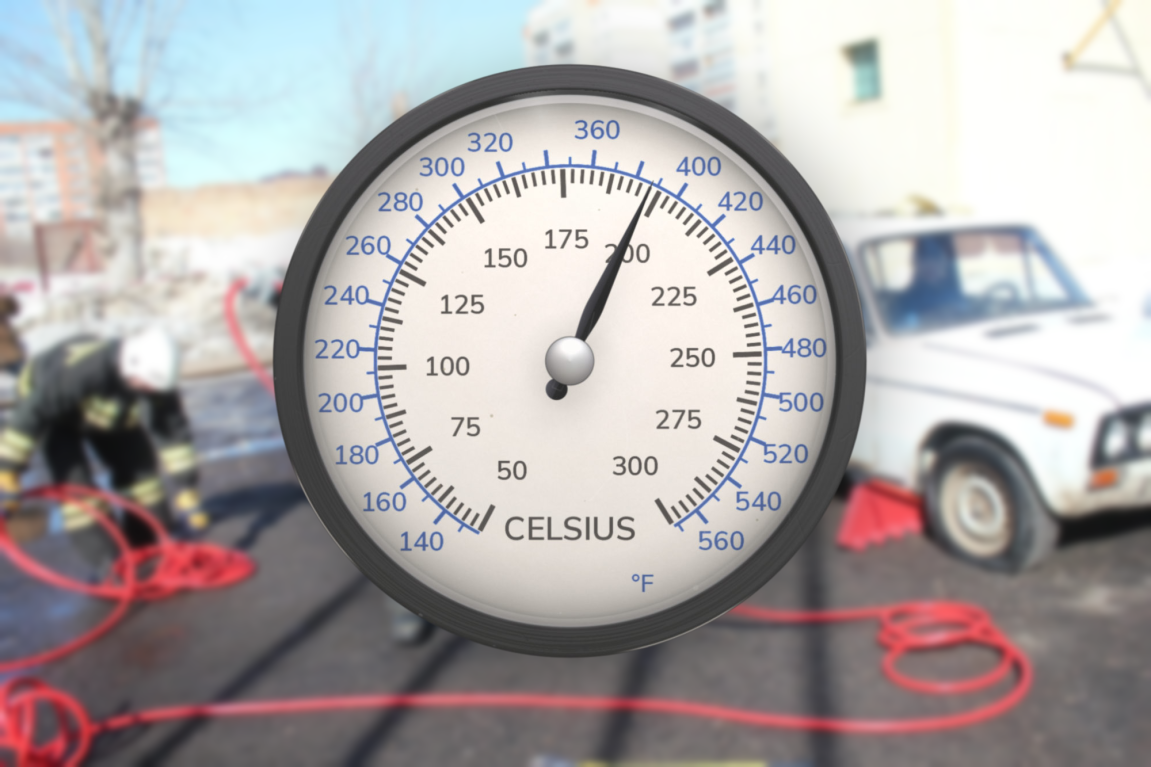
°C 197.5
